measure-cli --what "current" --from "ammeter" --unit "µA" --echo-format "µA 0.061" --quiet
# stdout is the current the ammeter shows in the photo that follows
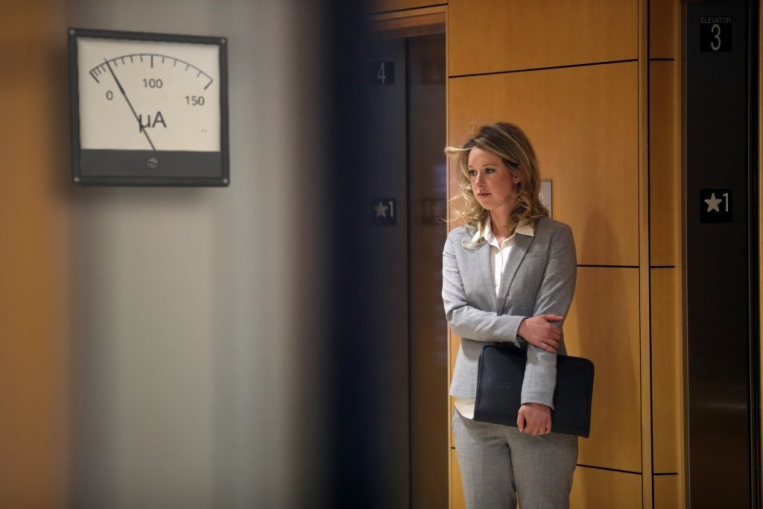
µA 50
